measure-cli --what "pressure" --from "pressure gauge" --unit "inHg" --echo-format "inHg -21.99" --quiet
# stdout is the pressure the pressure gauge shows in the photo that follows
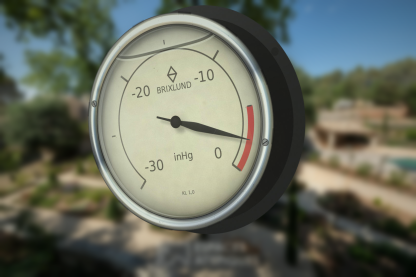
inHg -2.5
